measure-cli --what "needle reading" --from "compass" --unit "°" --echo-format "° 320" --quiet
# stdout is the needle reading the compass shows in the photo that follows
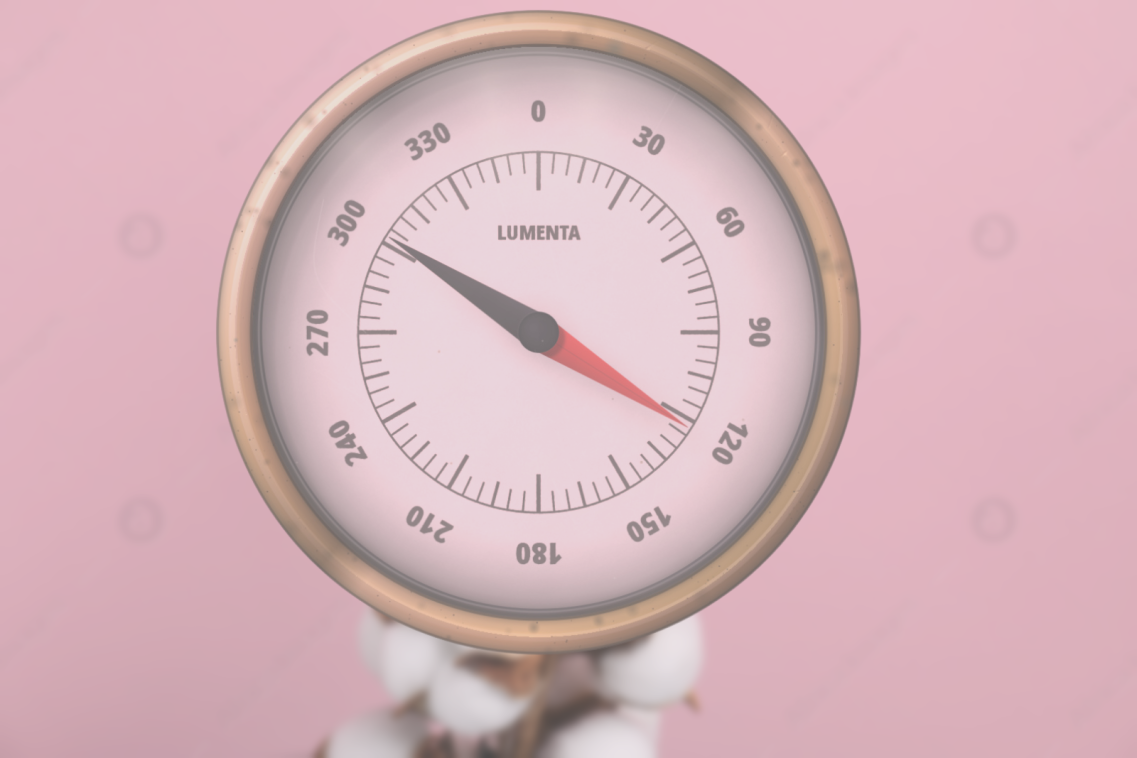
° 122.5
